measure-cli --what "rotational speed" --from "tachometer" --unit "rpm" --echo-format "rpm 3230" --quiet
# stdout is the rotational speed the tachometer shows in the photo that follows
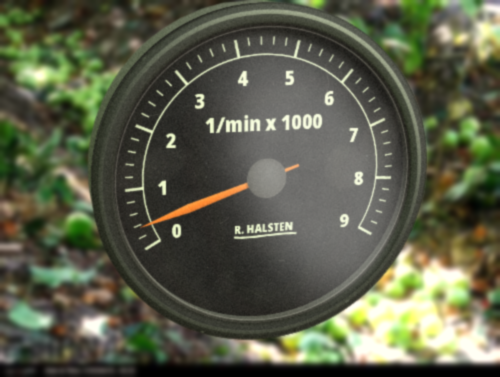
rpm 400
